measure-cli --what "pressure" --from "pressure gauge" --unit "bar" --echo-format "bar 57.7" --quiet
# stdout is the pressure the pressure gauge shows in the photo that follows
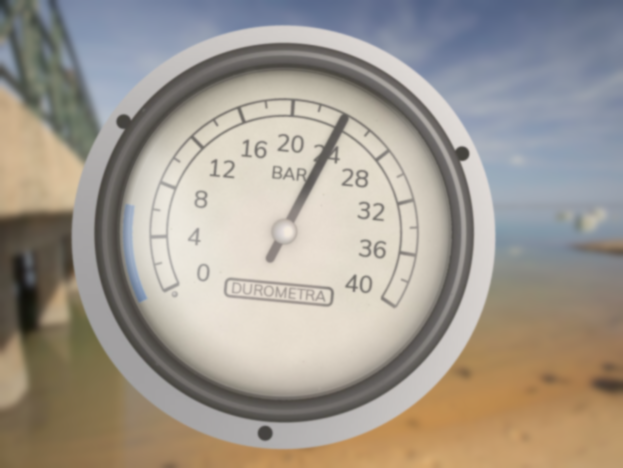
bar 24
